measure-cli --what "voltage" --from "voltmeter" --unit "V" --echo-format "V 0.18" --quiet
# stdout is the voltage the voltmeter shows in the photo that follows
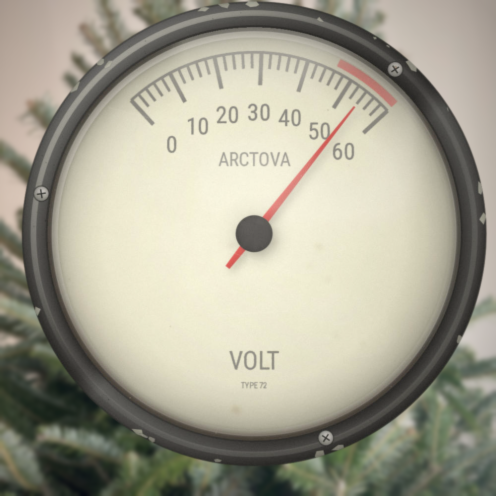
V 54
